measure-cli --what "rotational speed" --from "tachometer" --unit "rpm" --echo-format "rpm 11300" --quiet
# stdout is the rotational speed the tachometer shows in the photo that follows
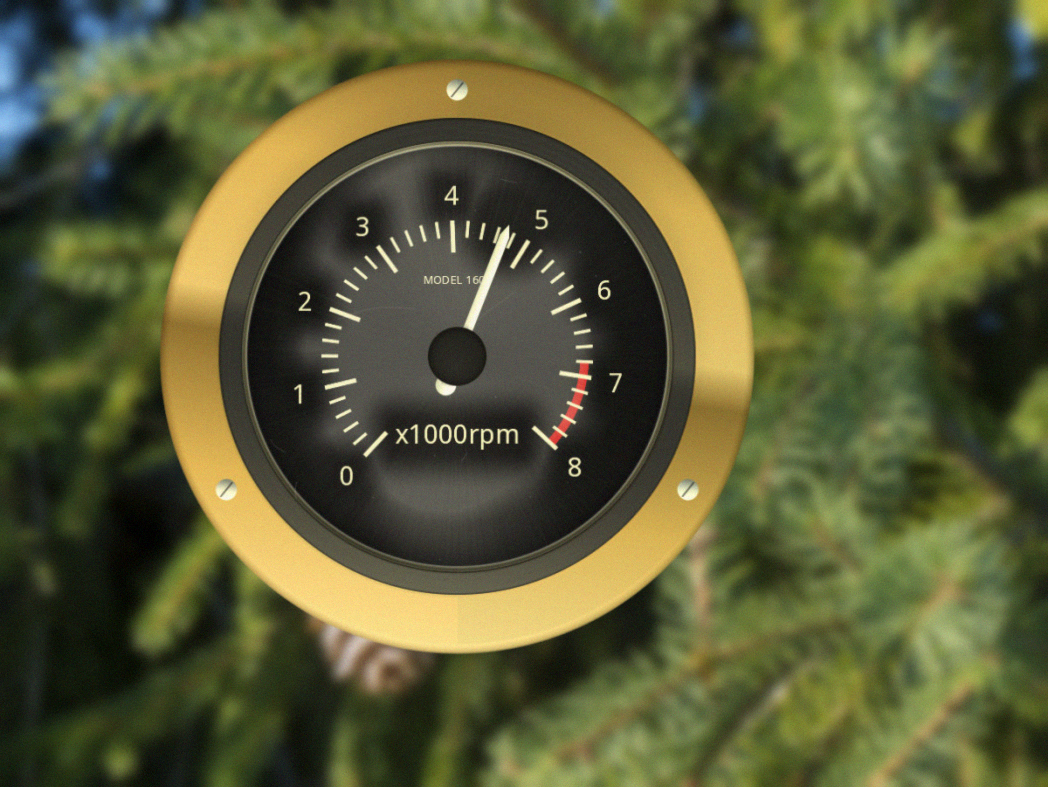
rpm 4700
